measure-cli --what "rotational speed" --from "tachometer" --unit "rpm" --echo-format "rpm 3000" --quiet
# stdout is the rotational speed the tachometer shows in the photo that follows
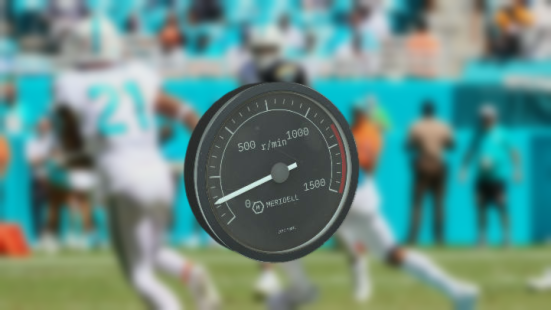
rpm 125
